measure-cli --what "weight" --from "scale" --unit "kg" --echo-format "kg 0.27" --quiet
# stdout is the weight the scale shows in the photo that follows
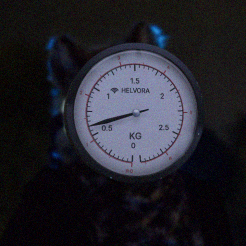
kg 0.6
